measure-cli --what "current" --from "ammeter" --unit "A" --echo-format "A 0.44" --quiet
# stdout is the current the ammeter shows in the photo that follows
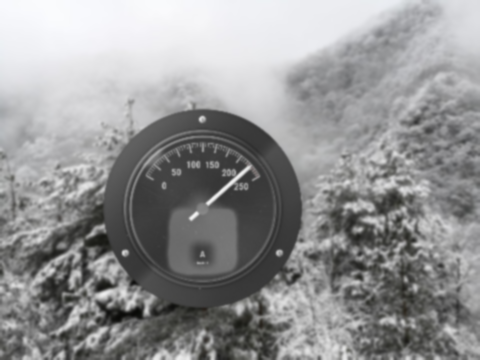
A 225
